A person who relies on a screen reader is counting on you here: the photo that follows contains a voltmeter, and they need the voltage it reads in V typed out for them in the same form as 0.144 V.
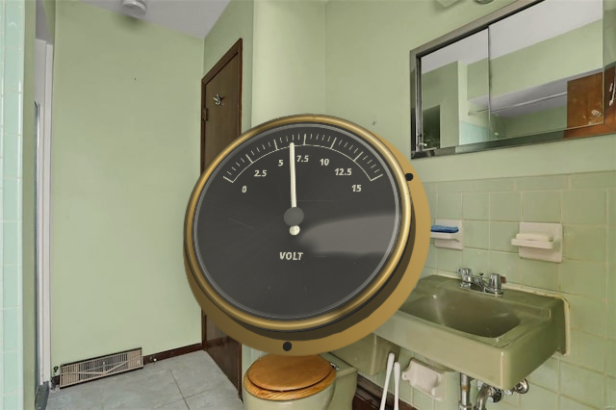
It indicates 6.5 V
